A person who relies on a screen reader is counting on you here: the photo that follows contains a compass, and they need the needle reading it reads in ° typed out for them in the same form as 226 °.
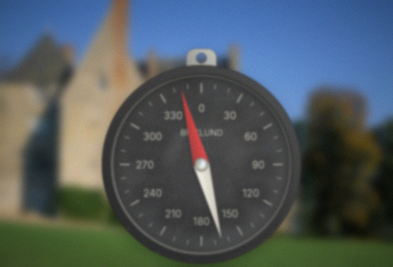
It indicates 345 °
